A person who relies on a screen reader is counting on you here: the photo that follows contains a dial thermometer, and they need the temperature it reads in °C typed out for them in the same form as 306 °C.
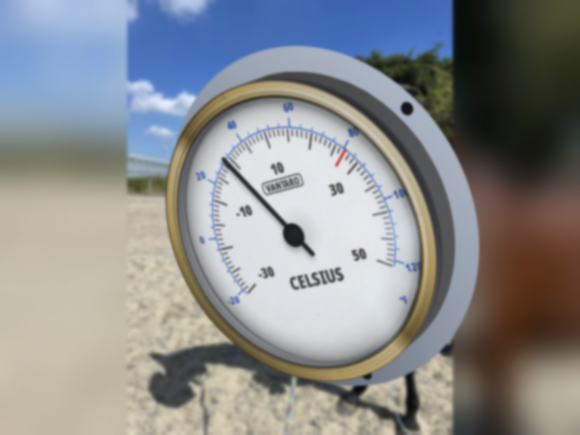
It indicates 0 °C
